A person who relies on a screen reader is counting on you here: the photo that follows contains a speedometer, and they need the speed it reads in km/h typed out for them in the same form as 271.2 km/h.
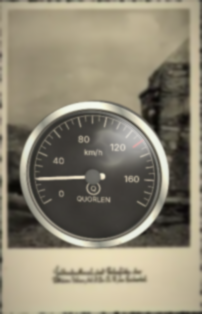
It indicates 20 km/h
